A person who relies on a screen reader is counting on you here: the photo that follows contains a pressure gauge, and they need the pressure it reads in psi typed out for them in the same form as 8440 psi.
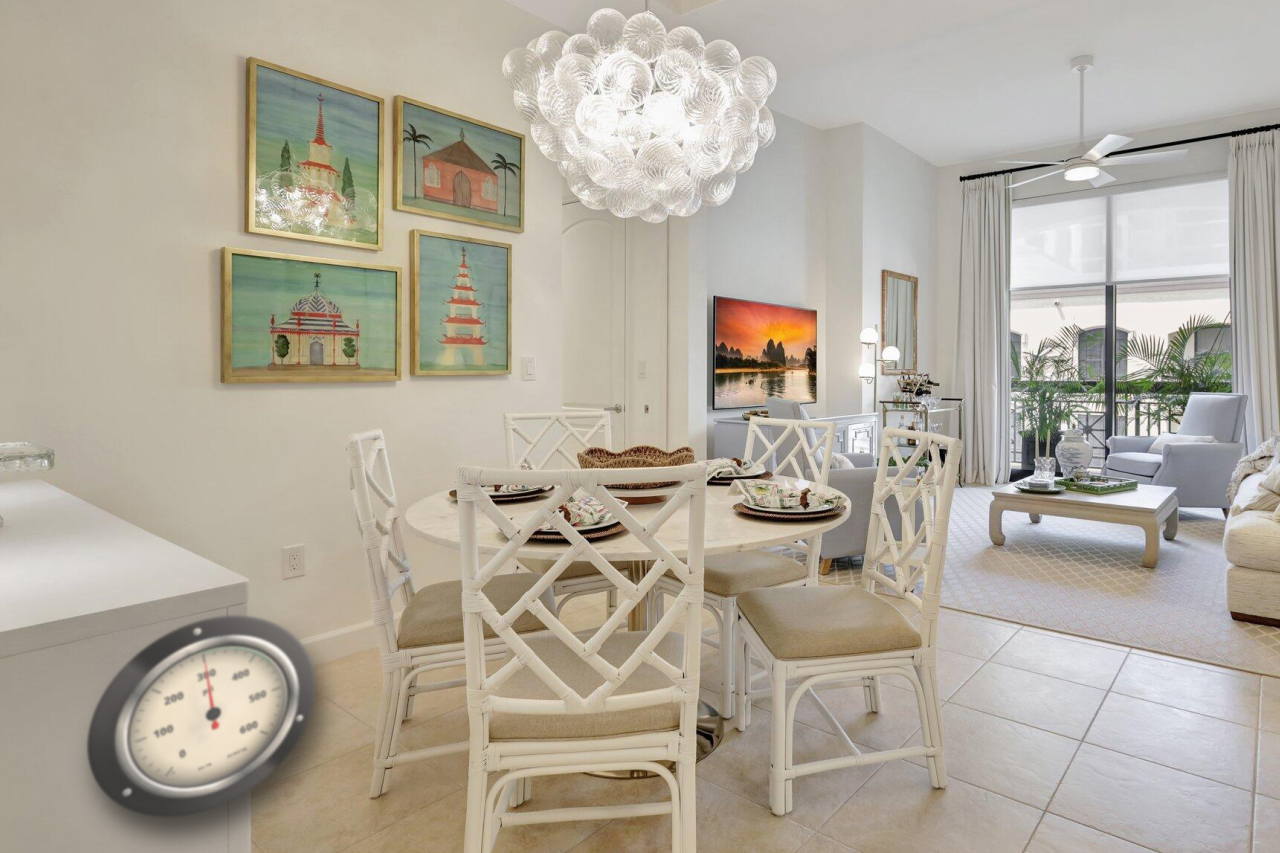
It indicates 300 psi
